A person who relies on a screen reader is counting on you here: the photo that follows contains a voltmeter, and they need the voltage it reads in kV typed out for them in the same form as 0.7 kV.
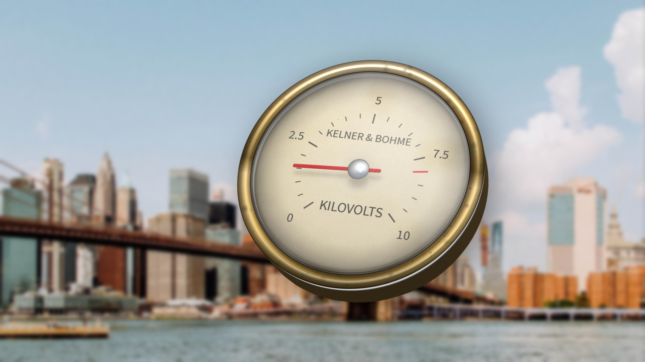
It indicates 1.5 kV
